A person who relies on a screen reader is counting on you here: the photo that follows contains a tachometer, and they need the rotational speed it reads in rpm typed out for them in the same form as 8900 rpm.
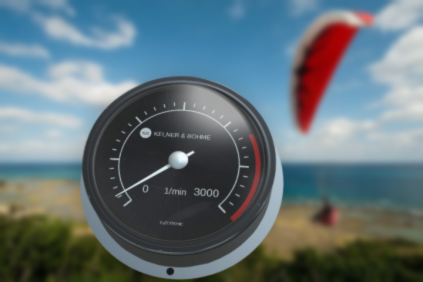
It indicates 100 rpm
